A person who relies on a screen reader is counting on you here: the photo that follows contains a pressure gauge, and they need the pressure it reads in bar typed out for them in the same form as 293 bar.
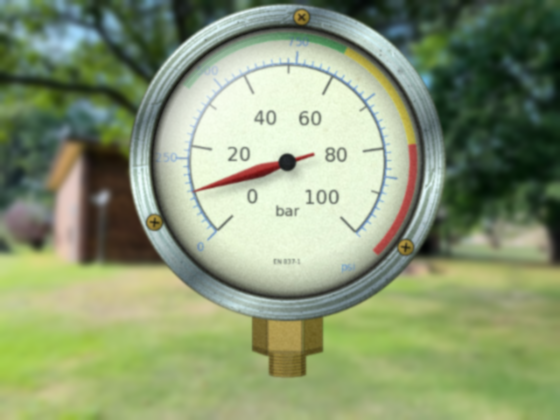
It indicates 10 bar
